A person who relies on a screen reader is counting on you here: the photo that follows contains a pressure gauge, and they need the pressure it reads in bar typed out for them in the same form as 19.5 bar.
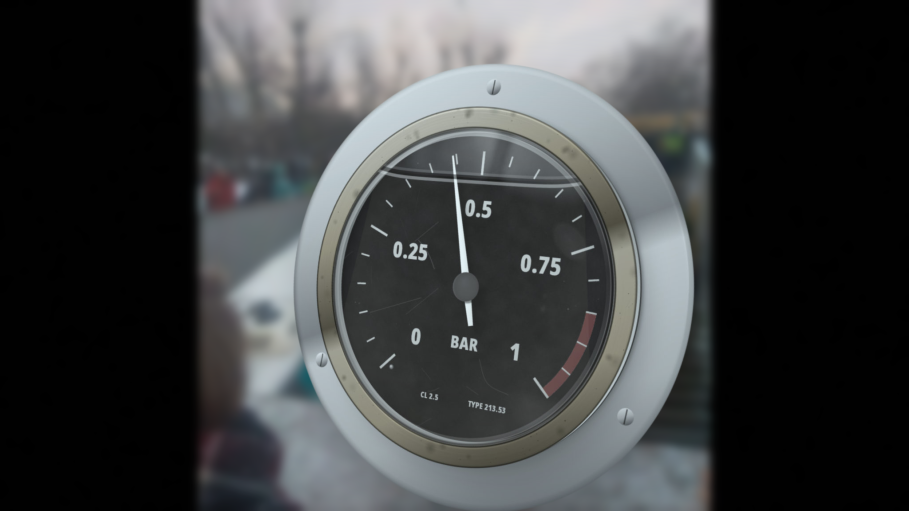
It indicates 0.45 bar
